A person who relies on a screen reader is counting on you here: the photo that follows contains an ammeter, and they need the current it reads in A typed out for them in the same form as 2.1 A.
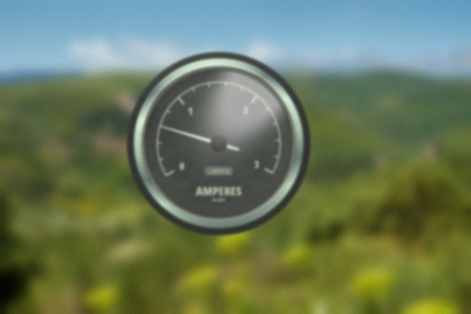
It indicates 0.6 A
